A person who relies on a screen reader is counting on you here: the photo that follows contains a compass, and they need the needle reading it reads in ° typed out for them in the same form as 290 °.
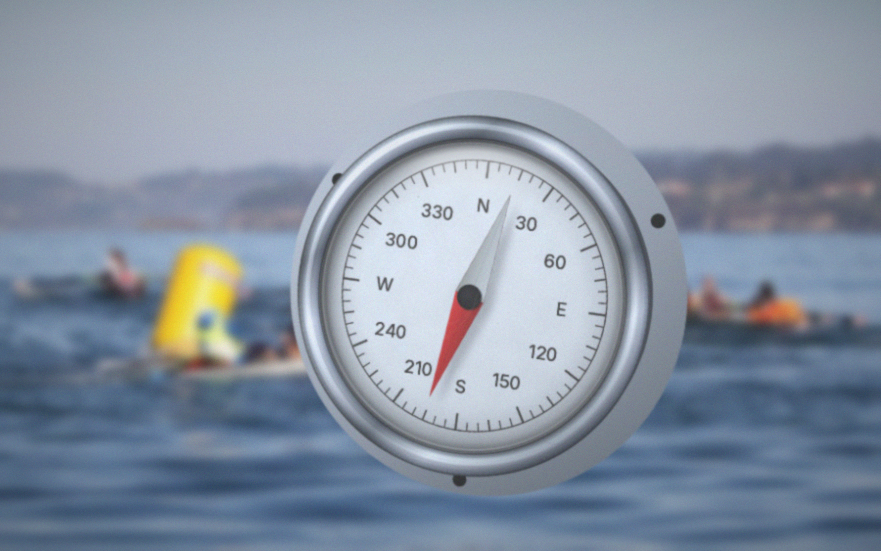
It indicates 195 °
